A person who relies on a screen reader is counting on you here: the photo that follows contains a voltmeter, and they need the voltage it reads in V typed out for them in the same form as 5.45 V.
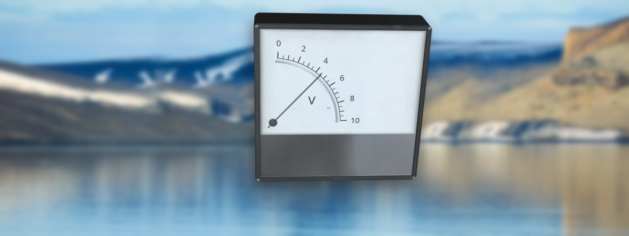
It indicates 4.5 V
